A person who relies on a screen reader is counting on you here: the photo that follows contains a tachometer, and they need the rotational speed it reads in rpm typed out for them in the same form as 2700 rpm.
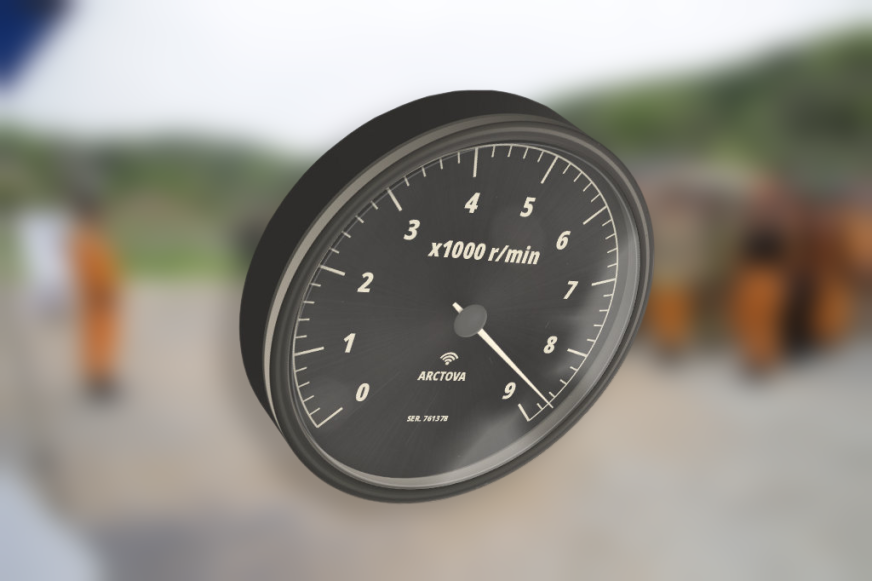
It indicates 8700 rpm
